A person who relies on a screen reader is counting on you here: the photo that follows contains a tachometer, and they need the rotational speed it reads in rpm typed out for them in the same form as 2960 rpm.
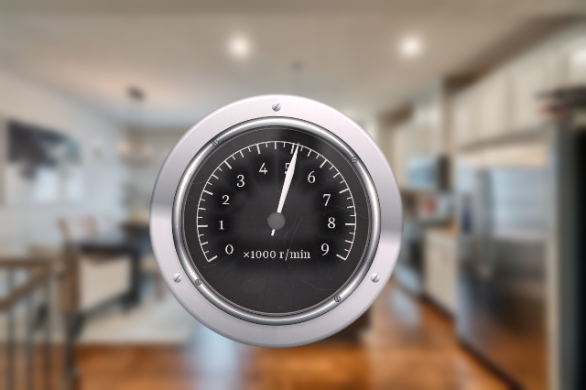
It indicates 5125 rpm
